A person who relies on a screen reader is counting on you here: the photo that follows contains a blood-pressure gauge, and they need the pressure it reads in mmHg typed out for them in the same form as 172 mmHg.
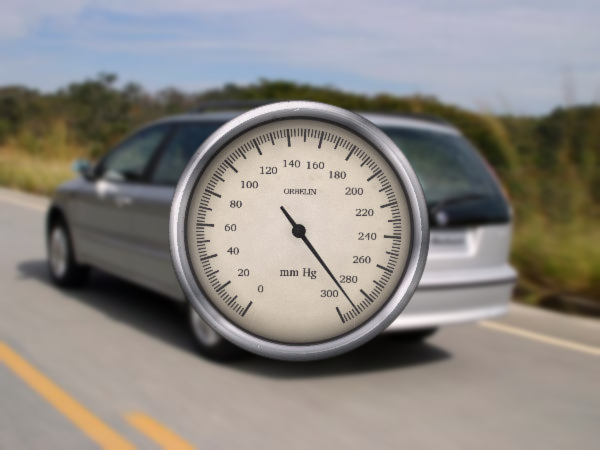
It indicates 290 mmHg
